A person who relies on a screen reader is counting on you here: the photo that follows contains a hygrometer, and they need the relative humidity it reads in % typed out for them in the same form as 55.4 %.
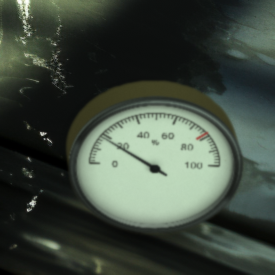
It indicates 20 %
